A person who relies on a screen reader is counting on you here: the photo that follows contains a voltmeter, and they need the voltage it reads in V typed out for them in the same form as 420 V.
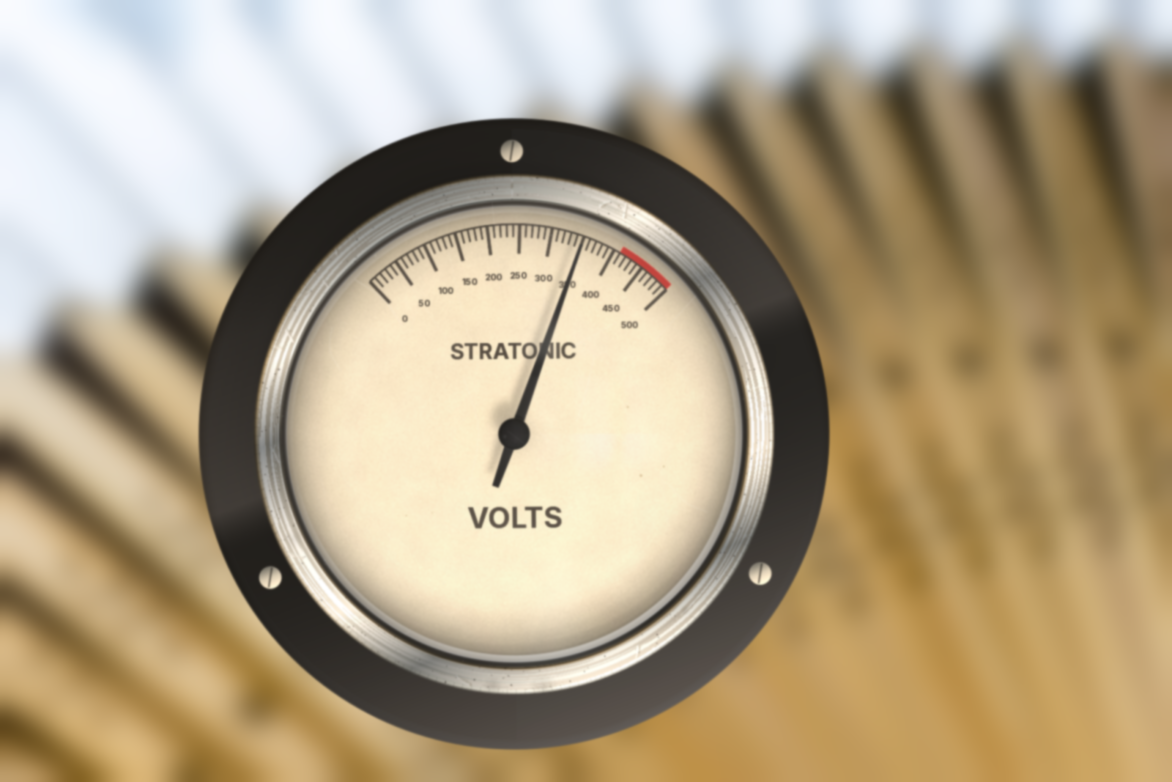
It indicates 350 V
